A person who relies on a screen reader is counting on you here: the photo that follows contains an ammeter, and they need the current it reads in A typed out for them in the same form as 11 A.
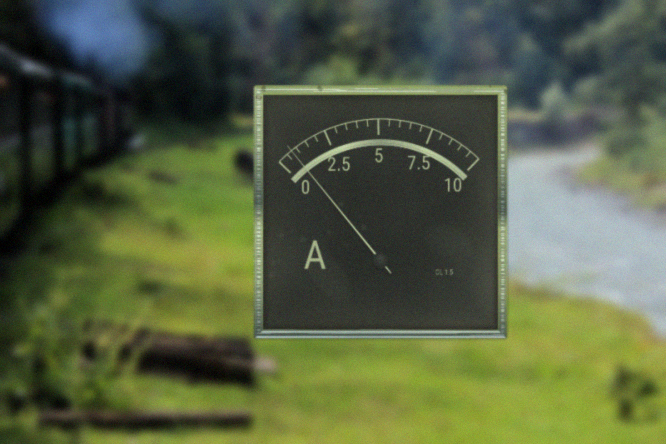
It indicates 0.75 A
